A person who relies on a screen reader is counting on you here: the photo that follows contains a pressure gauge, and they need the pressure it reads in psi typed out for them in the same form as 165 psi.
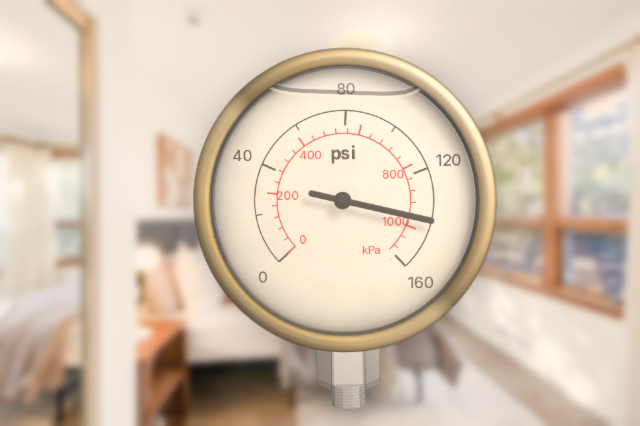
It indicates 140 psi
